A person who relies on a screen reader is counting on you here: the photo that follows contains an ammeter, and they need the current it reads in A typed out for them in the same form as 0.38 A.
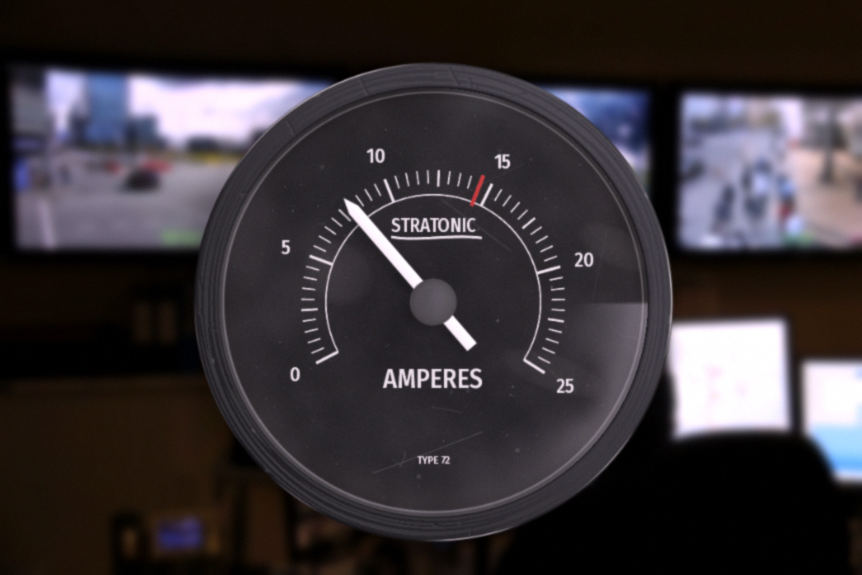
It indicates 8 A
